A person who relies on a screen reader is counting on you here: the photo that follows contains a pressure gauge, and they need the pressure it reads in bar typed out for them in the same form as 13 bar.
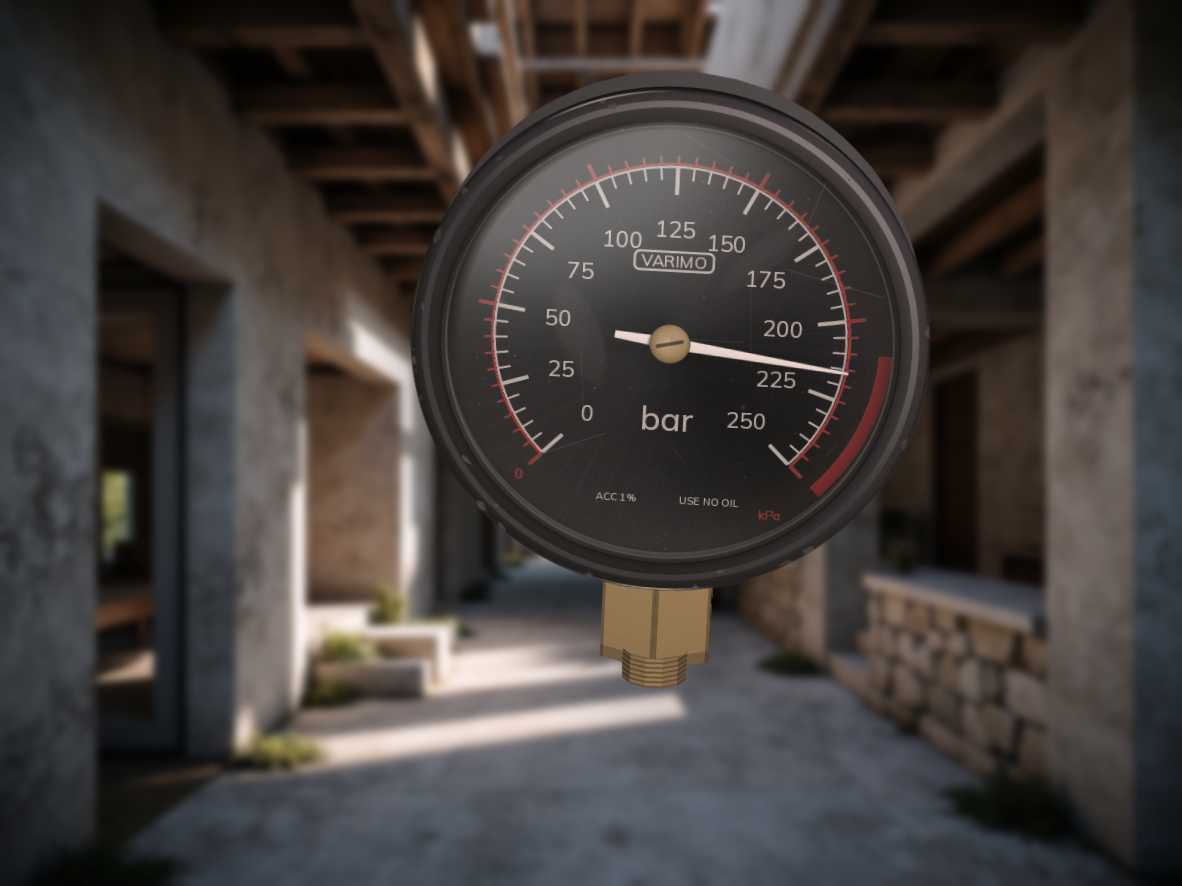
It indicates 215 bar
